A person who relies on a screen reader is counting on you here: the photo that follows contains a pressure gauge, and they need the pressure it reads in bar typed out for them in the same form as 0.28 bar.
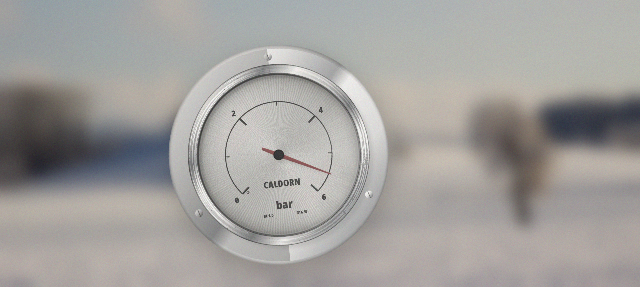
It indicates 5.5 bar
